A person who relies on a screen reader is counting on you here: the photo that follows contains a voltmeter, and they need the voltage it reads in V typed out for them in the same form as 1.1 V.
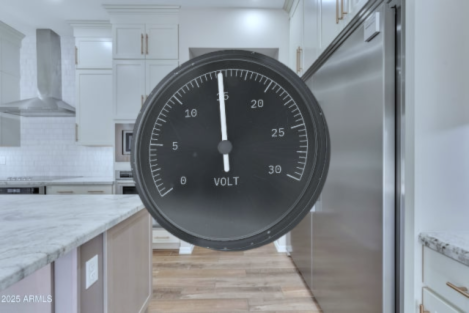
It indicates 15 V
